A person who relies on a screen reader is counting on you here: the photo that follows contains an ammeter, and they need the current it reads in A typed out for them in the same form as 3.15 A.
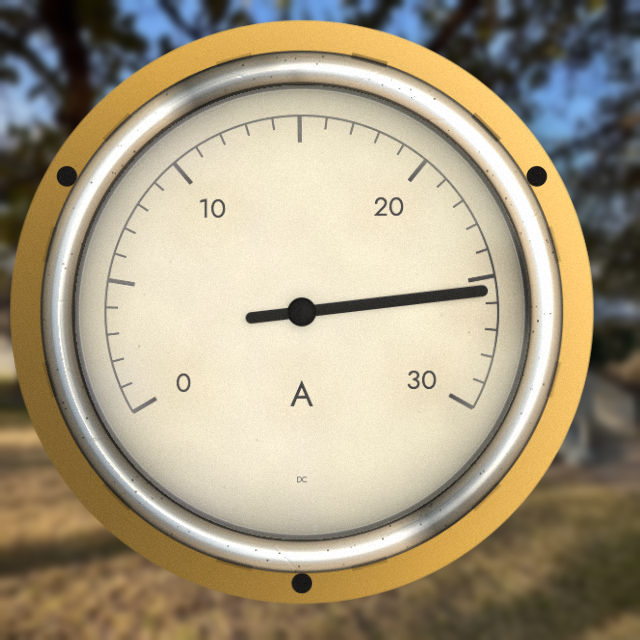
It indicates 25.5 A
